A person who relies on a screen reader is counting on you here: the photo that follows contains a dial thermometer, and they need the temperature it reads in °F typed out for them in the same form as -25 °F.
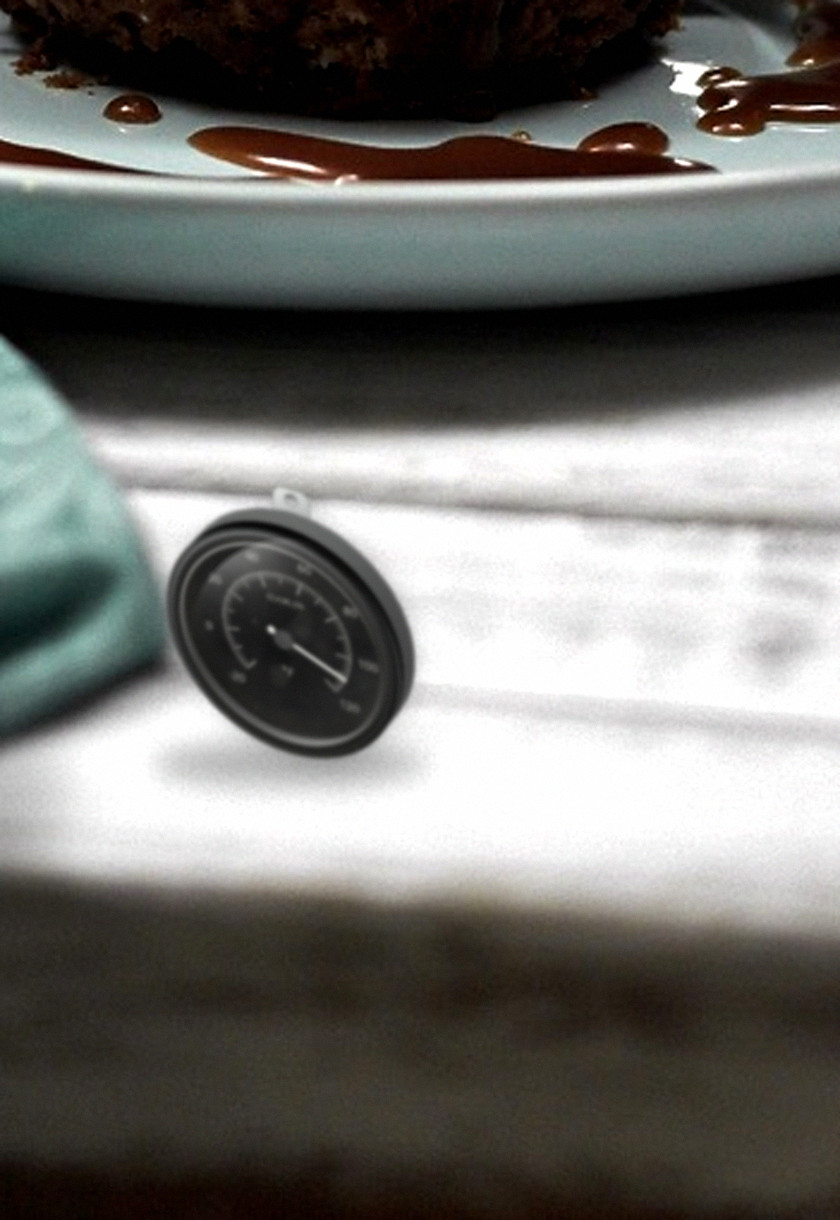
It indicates 110 °F
